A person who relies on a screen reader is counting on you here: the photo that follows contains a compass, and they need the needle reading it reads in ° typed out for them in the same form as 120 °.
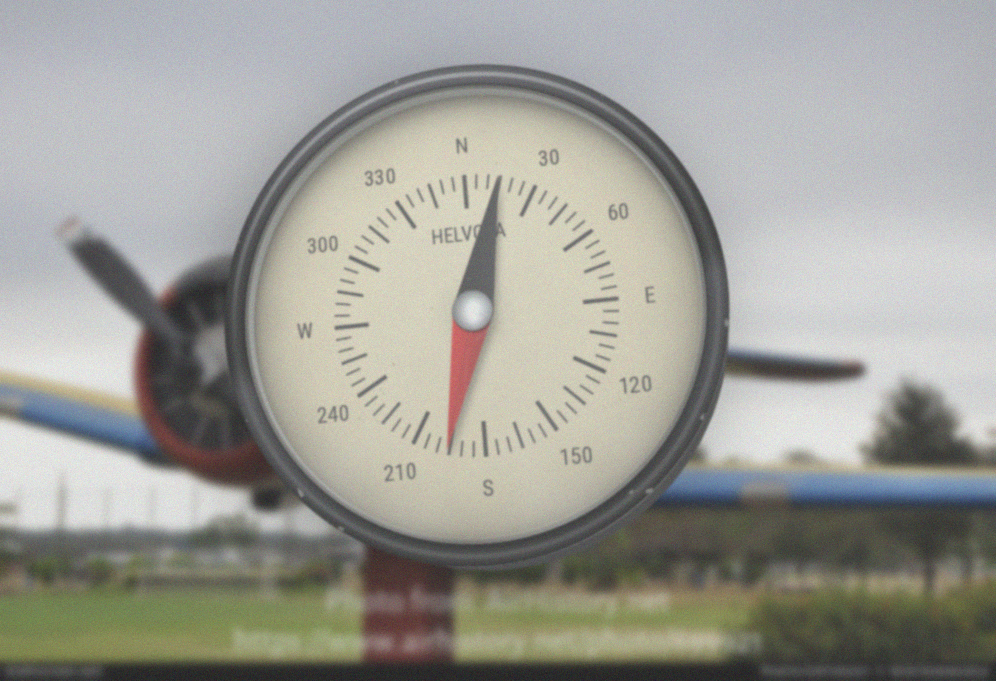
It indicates 195 °
